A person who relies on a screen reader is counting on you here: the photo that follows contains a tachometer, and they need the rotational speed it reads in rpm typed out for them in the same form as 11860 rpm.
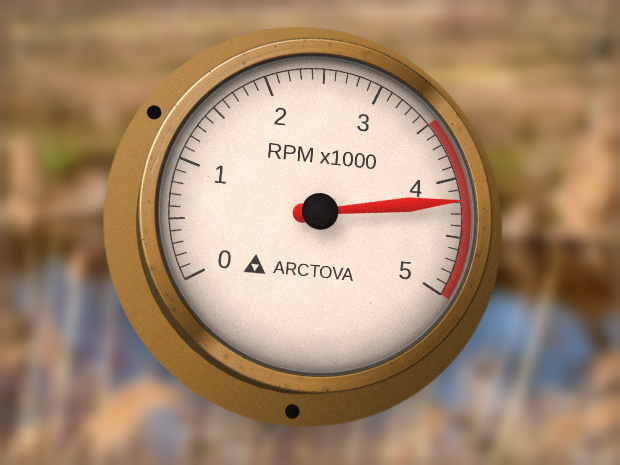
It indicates 4200 rpm
